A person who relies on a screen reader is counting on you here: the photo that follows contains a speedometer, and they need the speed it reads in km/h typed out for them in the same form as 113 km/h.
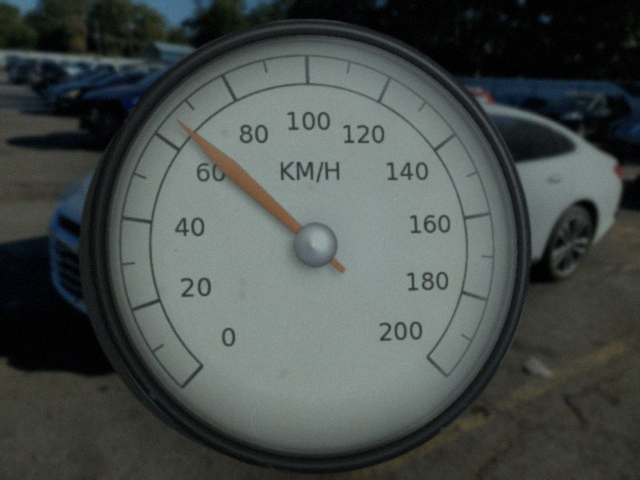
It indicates 65 km/h
